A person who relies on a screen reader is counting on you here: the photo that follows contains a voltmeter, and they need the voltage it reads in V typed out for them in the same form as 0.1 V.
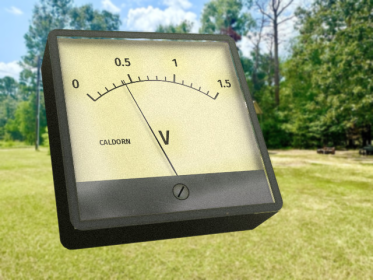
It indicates 0.4 V
